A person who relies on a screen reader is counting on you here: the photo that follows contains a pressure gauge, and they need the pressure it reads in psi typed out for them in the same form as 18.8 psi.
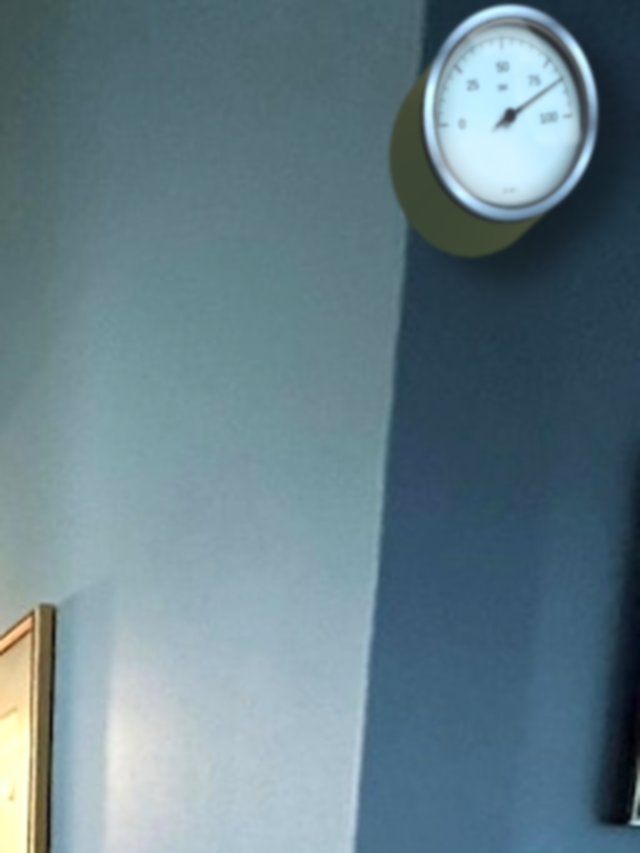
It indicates 85 psi
